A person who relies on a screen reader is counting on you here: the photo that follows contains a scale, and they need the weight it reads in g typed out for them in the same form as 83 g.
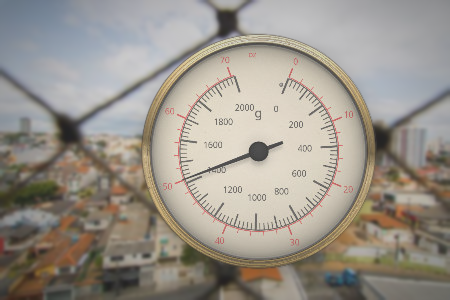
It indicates 1420 g
